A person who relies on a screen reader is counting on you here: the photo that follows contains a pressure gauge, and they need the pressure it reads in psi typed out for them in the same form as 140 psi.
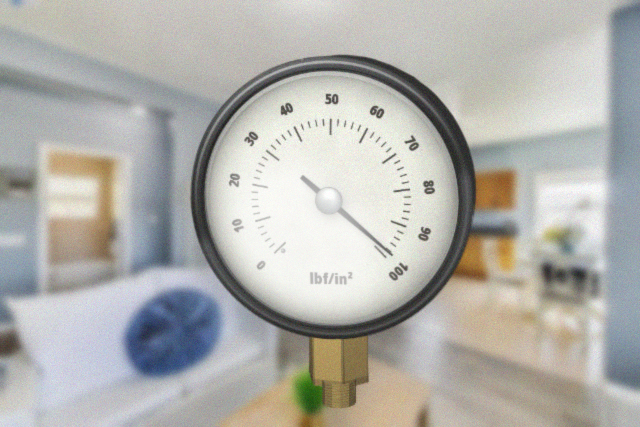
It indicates 98 psi
